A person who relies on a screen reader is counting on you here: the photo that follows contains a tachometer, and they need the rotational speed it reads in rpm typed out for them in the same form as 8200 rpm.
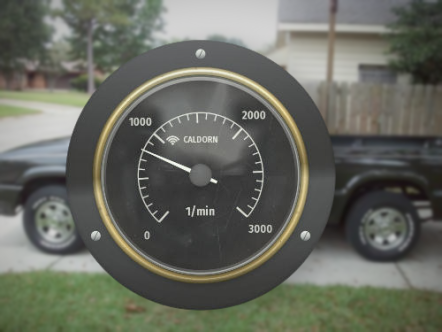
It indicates 800 rpm
